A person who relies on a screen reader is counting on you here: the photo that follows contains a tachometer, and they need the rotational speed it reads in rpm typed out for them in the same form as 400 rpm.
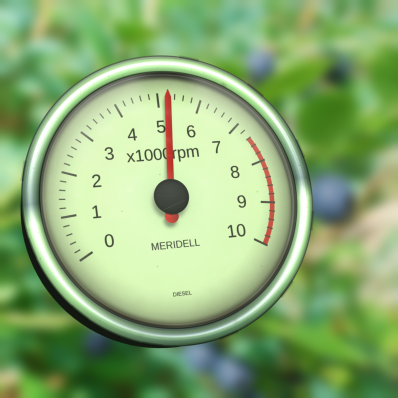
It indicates 5200 rpm
